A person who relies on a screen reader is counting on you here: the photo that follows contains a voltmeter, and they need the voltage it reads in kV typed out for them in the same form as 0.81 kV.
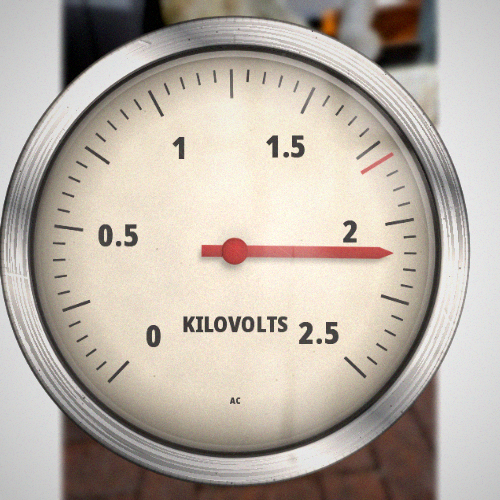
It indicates 2.1 kV
